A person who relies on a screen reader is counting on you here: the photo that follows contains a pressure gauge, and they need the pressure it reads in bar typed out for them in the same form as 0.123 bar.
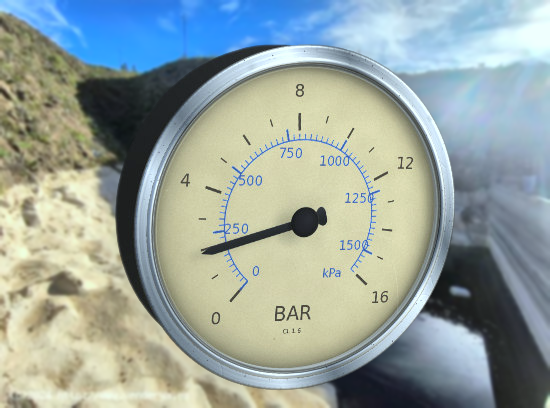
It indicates 2 bar
